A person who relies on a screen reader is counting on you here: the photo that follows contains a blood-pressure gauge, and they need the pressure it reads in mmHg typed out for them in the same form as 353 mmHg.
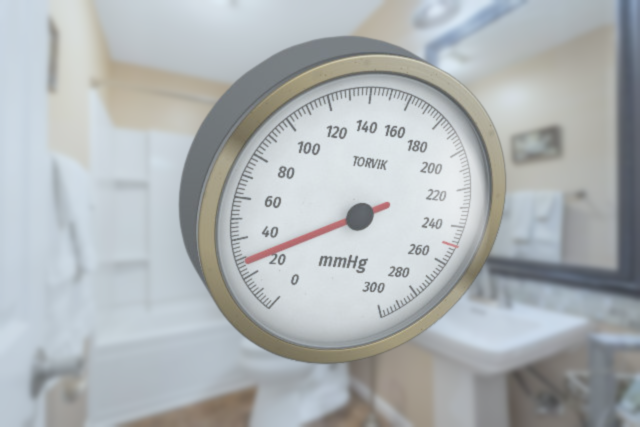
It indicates 30 mmHg
